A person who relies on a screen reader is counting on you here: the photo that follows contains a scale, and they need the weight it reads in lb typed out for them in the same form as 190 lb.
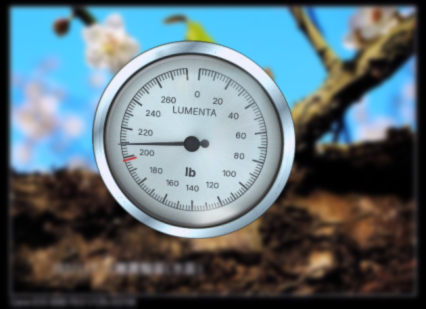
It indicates 210 lb
